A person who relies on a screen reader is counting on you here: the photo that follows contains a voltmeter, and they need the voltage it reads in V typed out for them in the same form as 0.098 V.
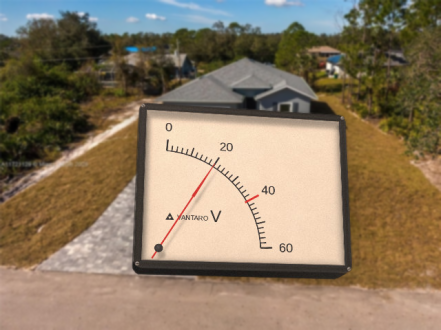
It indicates 20 V
